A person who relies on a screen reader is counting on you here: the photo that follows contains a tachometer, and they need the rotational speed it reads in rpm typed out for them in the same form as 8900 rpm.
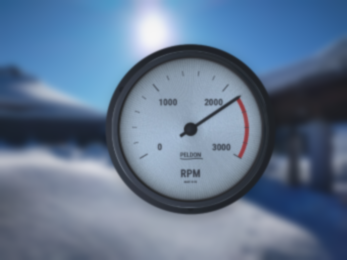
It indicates 2200 rpm
